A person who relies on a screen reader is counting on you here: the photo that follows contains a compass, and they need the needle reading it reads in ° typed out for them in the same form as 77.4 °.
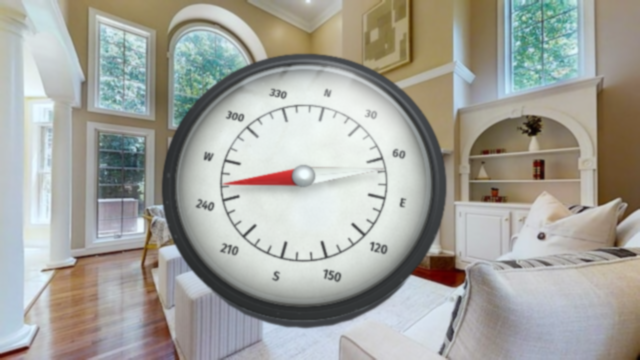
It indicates 250 °
